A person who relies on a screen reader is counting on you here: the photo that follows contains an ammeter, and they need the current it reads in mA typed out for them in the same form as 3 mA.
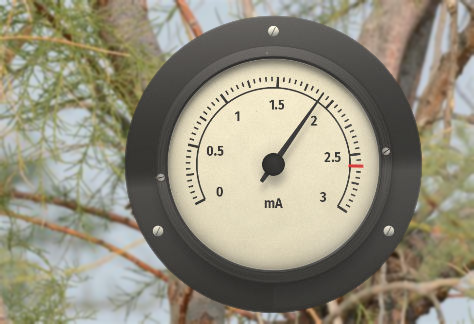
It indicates 1.9 mA
